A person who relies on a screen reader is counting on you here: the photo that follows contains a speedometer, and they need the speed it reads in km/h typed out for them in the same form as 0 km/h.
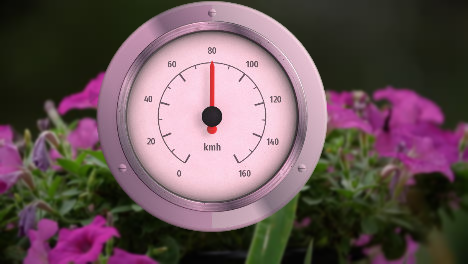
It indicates 80 km/h
